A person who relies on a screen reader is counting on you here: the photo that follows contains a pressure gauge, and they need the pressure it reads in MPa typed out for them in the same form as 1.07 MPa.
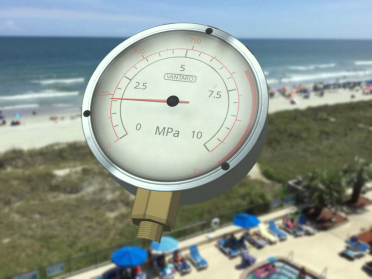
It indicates 1.5 MPa
